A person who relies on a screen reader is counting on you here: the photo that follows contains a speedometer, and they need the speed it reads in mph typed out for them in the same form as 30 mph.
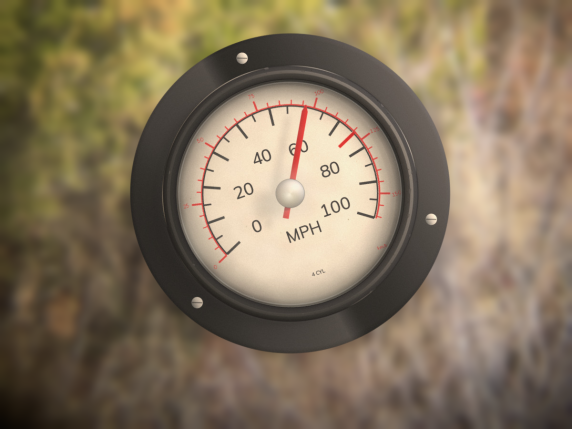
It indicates 60 mph
